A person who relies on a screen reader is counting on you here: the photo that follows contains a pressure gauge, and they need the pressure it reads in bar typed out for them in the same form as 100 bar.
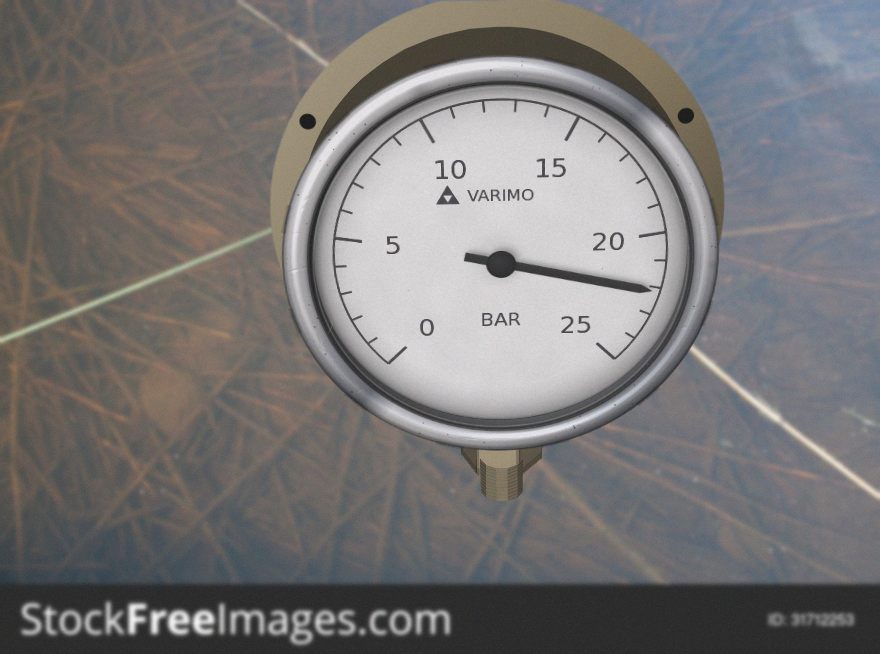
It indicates 22 bar
